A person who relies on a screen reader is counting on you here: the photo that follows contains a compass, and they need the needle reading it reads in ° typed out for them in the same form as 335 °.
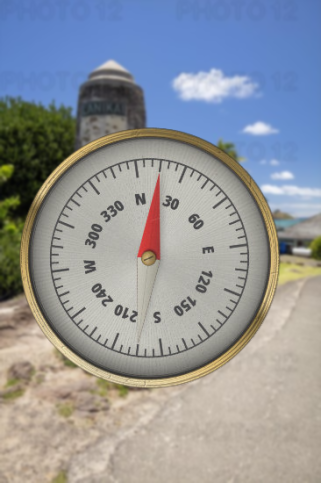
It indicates 15 °
